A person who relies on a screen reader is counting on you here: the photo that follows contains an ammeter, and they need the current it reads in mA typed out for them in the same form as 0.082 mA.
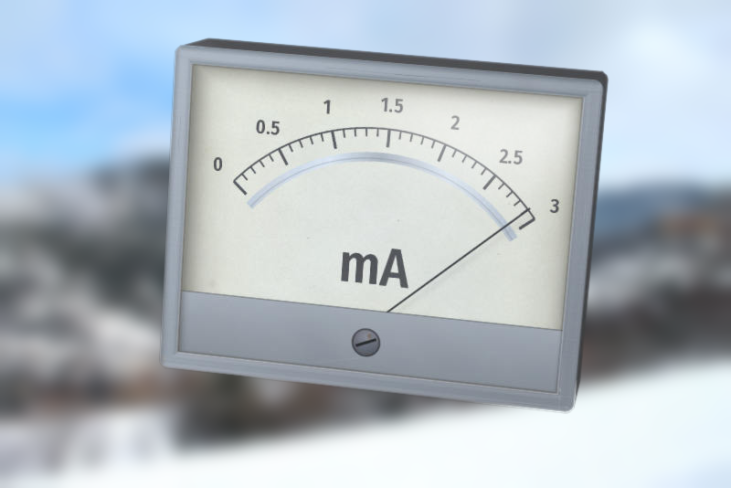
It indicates 2.9 mA
